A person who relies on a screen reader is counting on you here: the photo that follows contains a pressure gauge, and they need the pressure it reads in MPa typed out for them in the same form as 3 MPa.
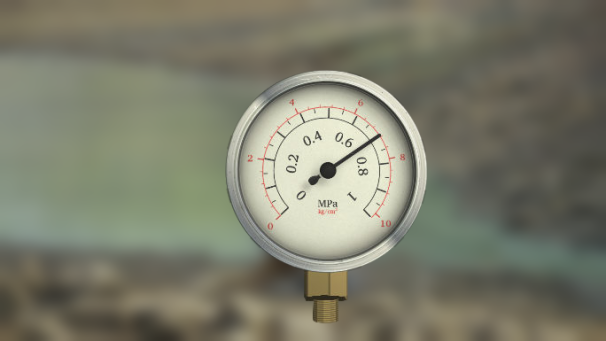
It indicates 0.7 MPa
